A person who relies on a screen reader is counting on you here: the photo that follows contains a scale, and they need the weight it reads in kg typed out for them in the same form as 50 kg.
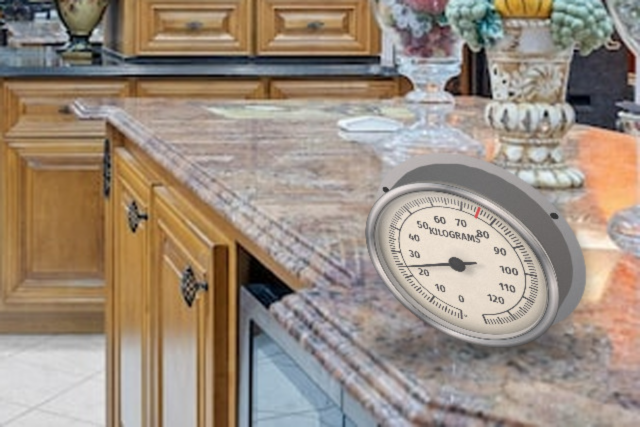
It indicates 25 kg
